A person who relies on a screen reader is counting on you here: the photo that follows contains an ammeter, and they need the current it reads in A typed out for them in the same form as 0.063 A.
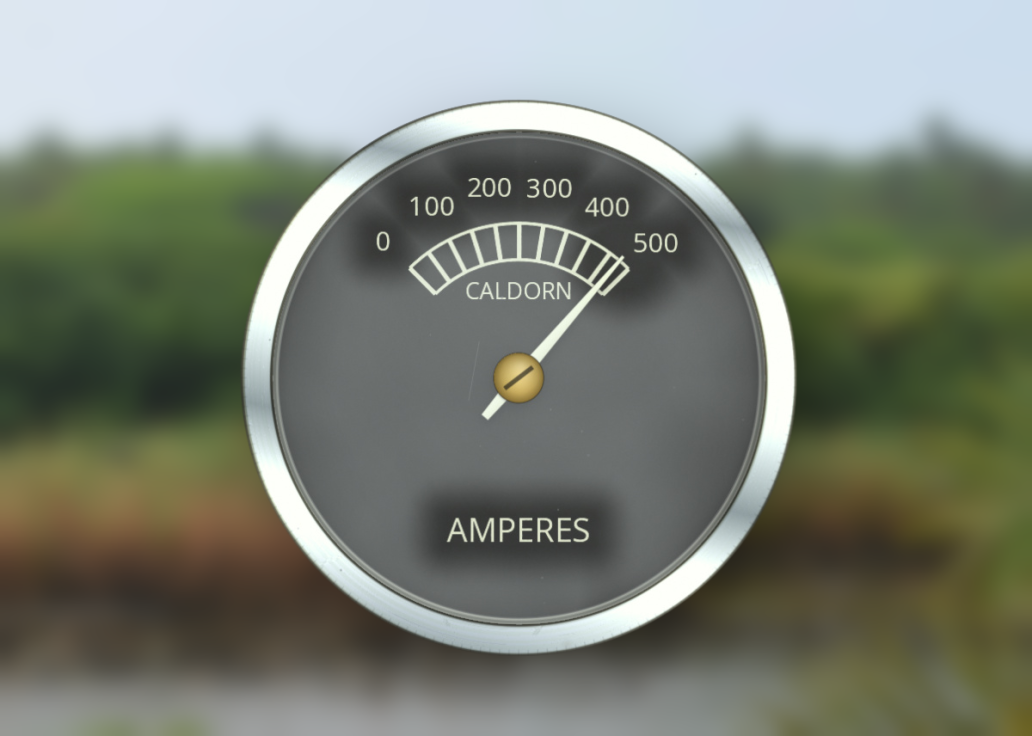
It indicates 475 A
